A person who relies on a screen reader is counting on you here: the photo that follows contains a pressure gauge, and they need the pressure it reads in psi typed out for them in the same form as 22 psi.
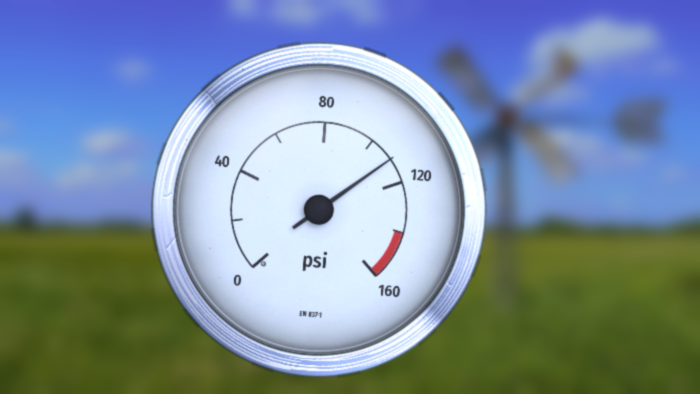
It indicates 110 psi
